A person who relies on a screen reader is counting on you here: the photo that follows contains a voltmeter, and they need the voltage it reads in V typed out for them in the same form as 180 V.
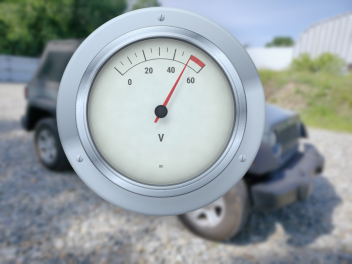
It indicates 50 V
